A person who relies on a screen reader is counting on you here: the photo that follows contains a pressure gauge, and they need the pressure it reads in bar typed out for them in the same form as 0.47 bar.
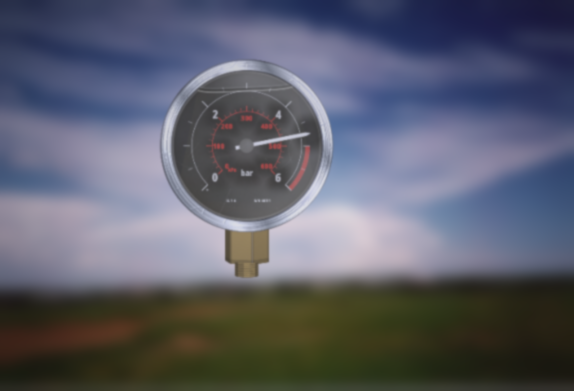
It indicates 4.75 bar
